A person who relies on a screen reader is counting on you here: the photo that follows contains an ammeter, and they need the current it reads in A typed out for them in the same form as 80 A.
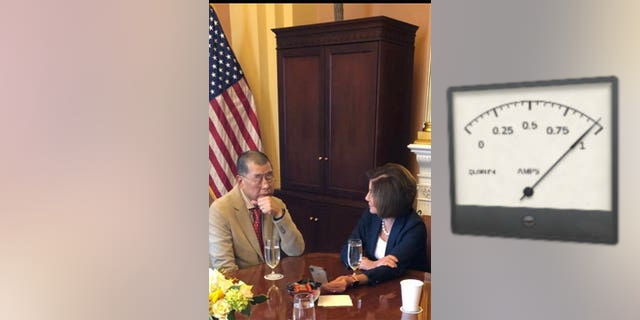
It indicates 0.95 A
